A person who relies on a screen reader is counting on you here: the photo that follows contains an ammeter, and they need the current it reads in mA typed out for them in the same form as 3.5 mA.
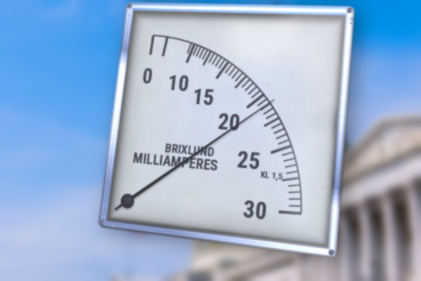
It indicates 21 mA
